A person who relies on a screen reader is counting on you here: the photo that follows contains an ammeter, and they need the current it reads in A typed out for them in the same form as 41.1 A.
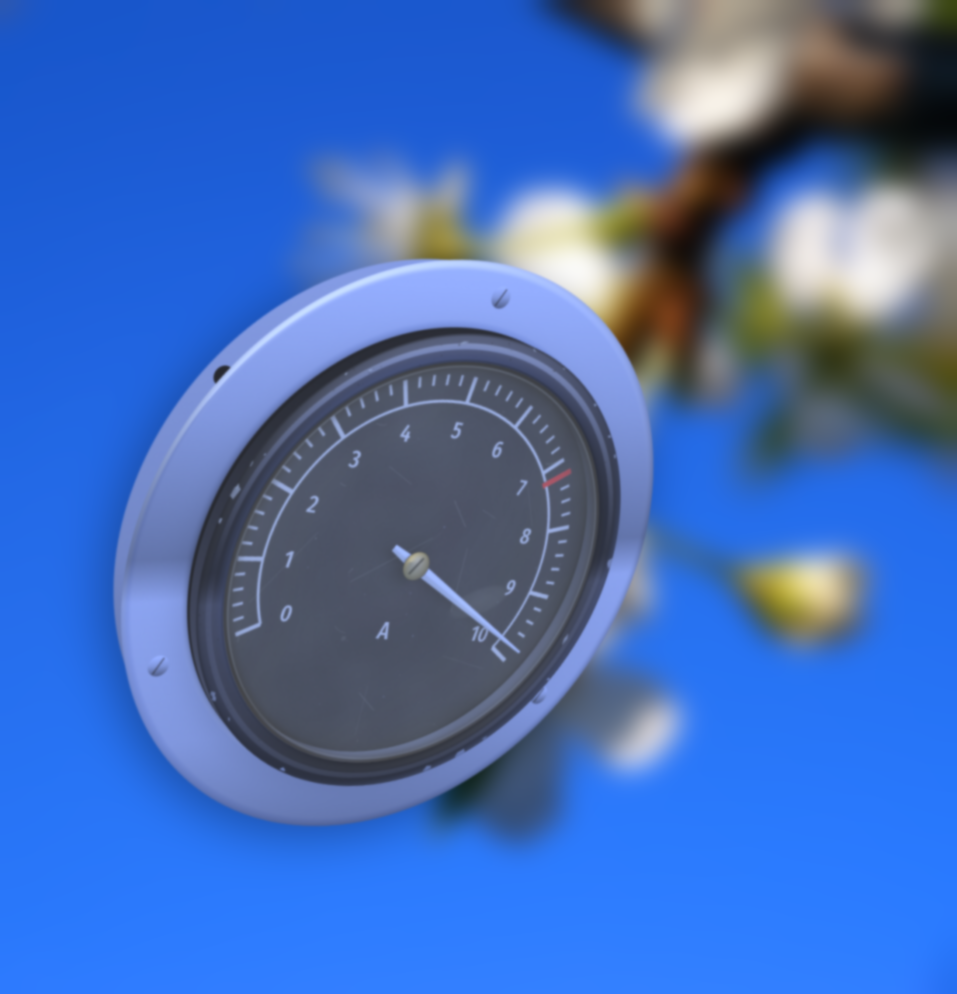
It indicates 9.8 A
